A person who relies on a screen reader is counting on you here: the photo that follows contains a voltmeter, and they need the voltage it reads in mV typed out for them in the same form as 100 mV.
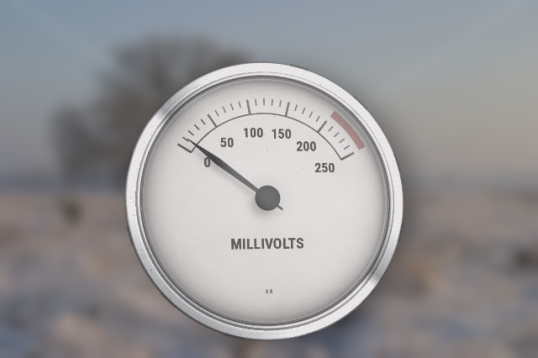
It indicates 10 mV
